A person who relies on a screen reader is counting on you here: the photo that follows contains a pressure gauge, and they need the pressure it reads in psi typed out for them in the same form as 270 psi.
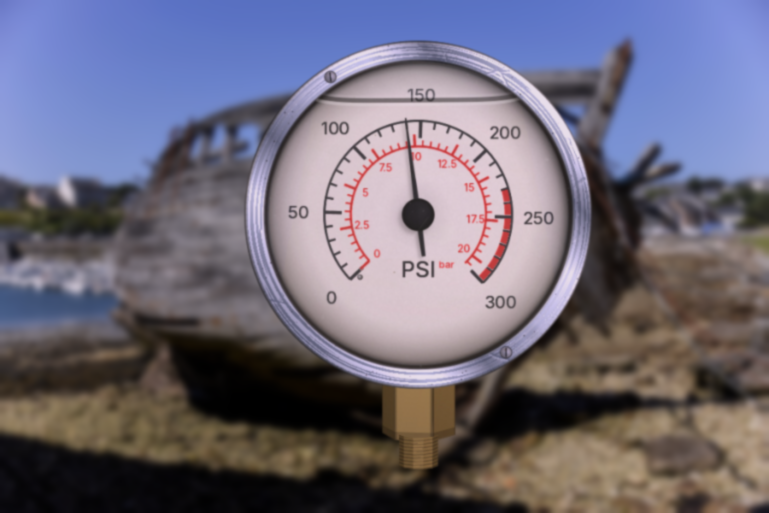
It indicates 140 psi
